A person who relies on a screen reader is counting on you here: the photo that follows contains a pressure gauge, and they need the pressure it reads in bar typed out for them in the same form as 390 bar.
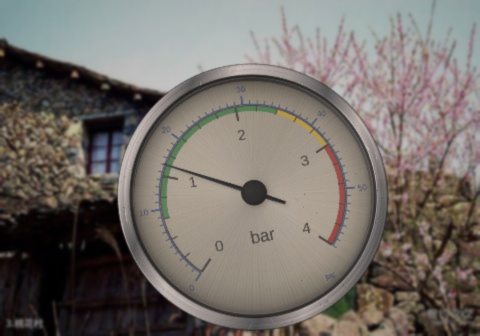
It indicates 1.1 bar
